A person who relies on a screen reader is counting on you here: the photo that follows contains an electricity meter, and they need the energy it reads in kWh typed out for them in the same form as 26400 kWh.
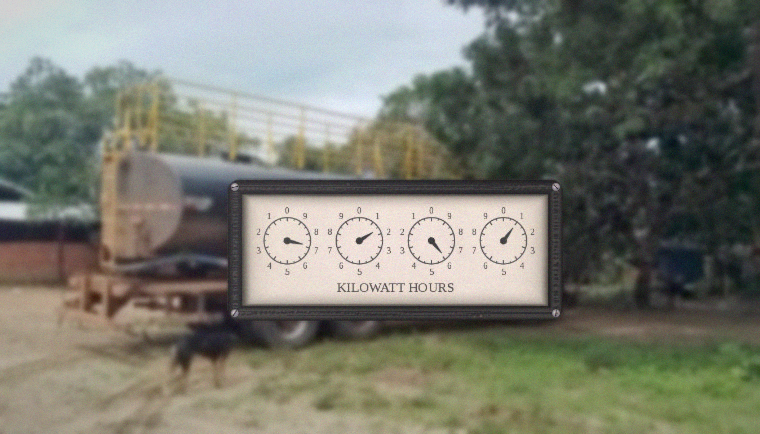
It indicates 7161 kWh
